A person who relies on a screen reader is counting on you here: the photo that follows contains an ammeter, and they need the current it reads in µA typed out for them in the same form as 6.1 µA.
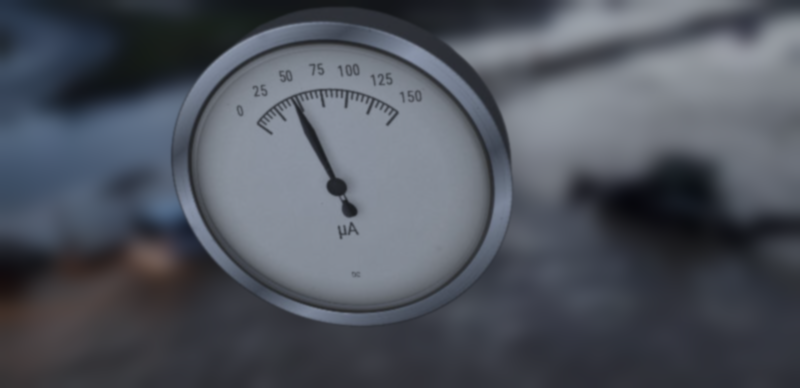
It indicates 50 µA
